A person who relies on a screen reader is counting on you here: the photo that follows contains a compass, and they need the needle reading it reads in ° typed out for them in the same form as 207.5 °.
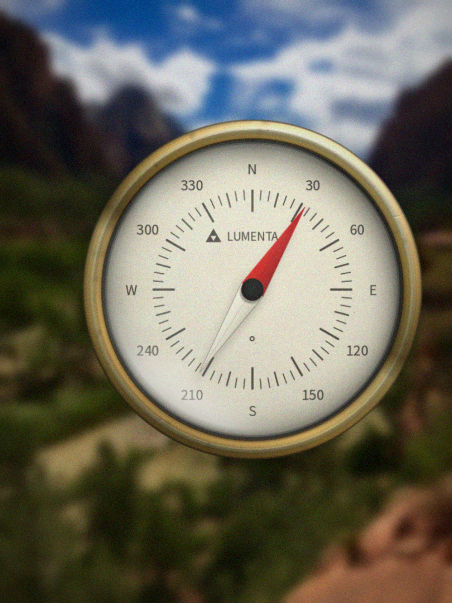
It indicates 32.5 °
